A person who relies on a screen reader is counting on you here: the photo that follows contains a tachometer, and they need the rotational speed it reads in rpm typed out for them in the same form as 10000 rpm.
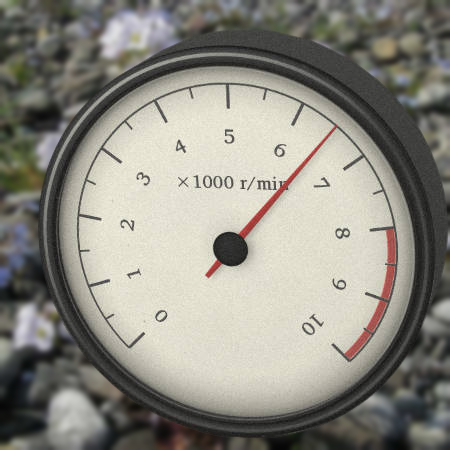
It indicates 6500 rpm
